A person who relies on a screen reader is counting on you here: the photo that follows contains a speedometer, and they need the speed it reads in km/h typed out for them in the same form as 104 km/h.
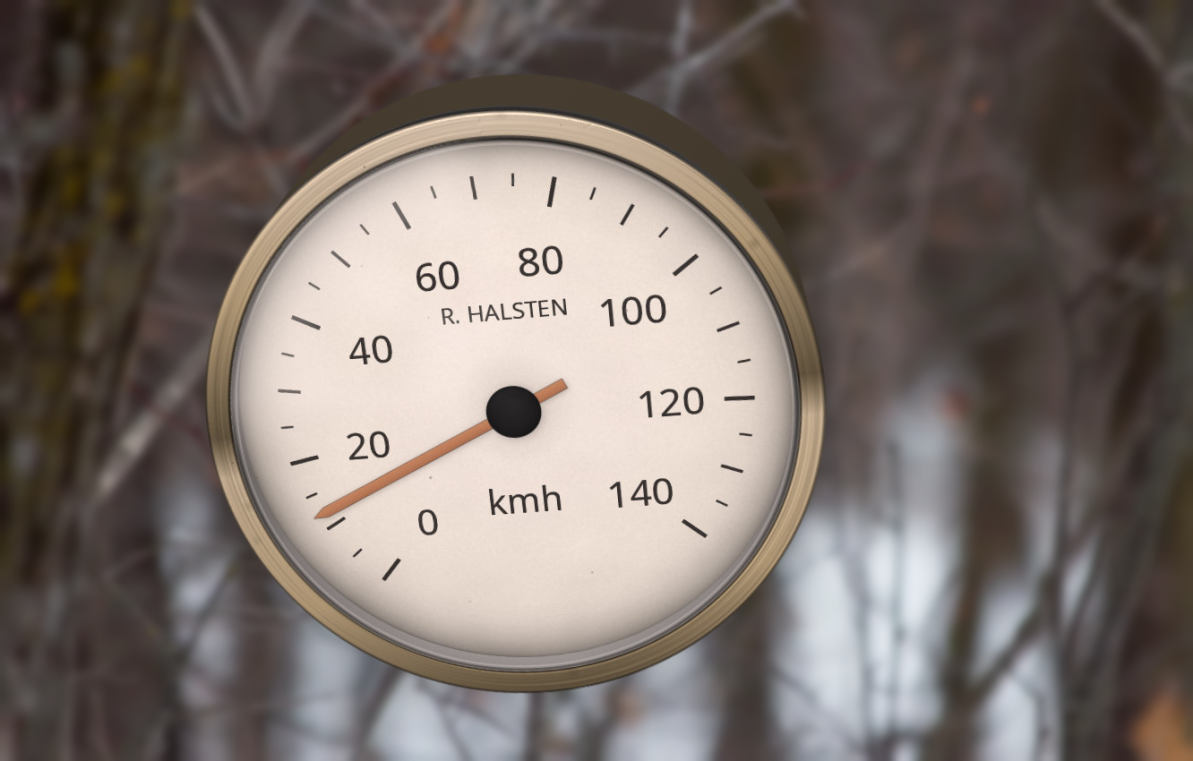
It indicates 12.5 km/h
